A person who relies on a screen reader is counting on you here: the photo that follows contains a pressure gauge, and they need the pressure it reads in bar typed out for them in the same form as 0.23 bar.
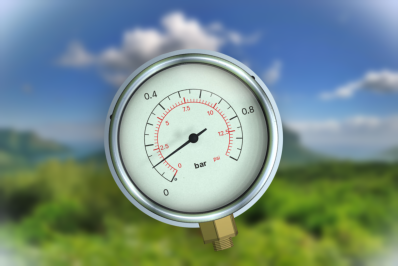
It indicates 0.1 bar
